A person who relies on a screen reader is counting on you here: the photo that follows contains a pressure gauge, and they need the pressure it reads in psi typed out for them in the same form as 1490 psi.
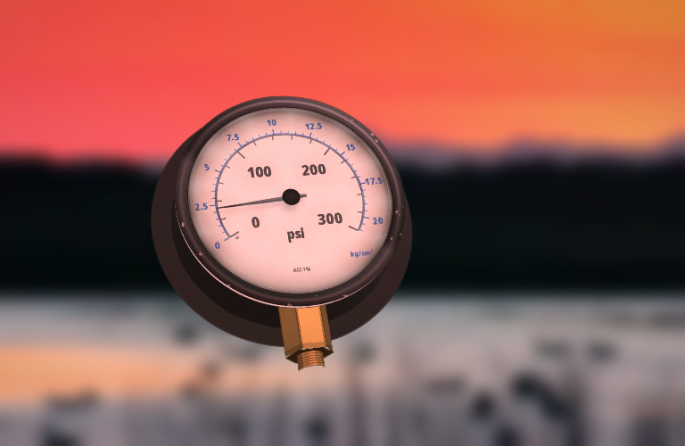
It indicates 30 psi
